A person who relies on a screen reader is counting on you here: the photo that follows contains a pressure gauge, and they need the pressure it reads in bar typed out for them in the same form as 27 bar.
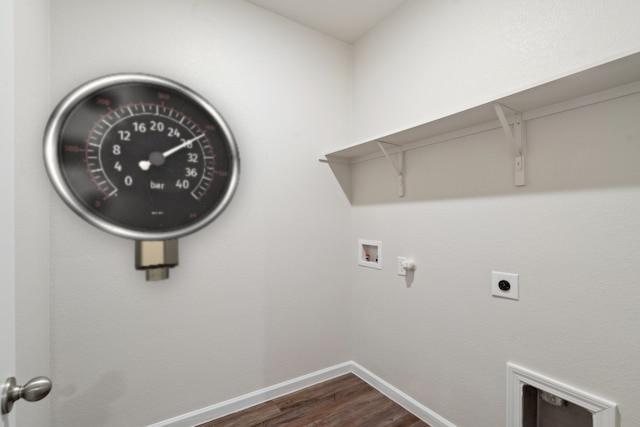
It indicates 28 bar
